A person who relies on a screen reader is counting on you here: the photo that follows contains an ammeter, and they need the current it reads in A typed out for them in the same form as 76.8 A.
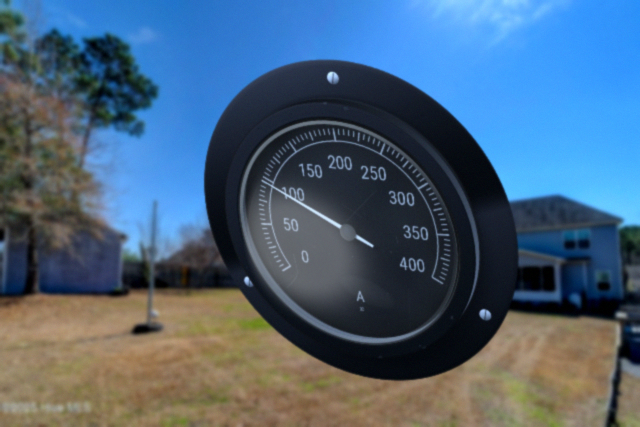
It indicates 100 A
